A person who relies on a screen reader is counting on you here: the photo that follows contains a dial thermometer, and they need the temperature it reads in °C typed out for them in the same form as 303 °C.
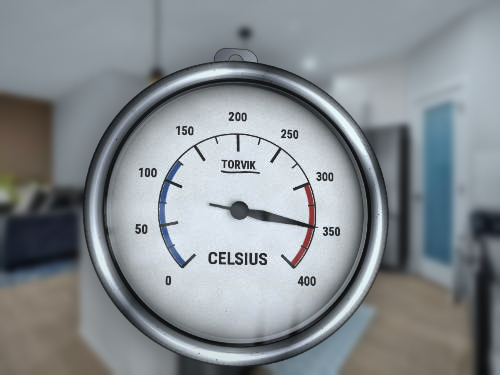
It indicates 350 °C
